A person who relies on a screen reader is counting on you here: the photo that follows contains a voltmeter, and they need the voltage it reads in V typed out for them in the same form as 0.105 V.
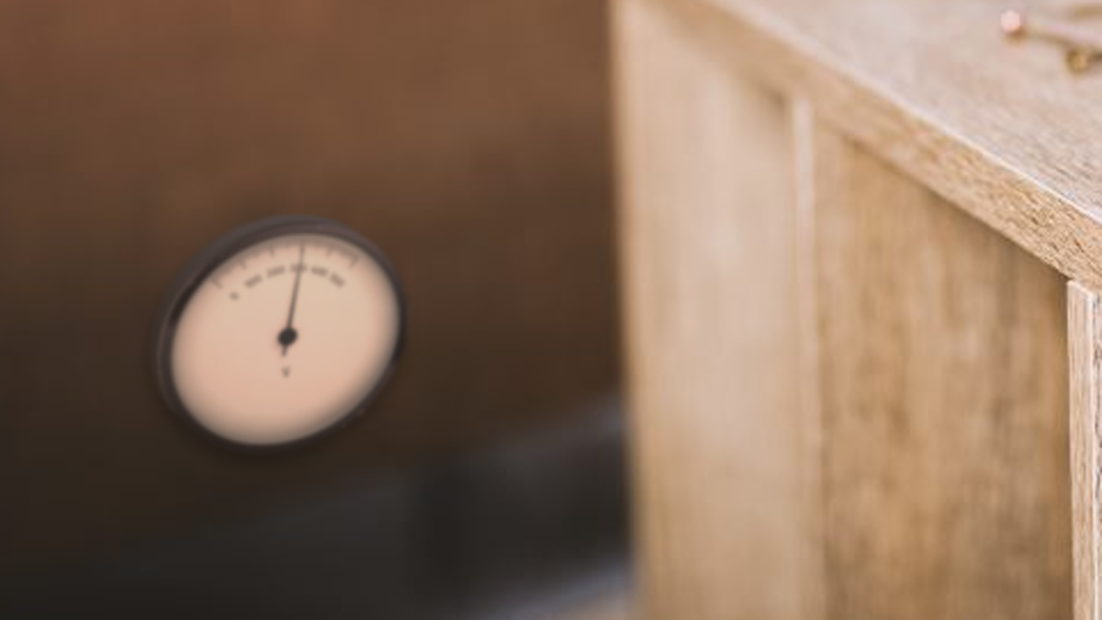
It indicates 300 V
